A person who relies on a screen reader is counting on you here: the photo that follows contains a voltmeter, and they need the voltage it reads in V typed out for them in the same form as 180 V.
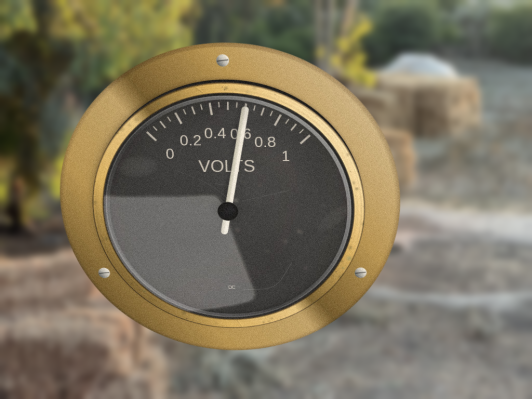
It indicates 0.6 V
